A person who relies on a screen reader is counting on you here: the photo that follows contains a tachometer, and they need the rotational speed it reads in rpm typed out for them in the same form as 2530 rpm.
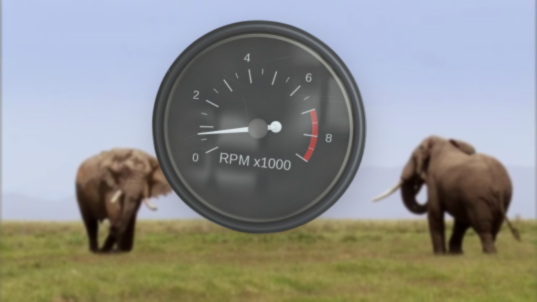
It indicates 750 rpm
